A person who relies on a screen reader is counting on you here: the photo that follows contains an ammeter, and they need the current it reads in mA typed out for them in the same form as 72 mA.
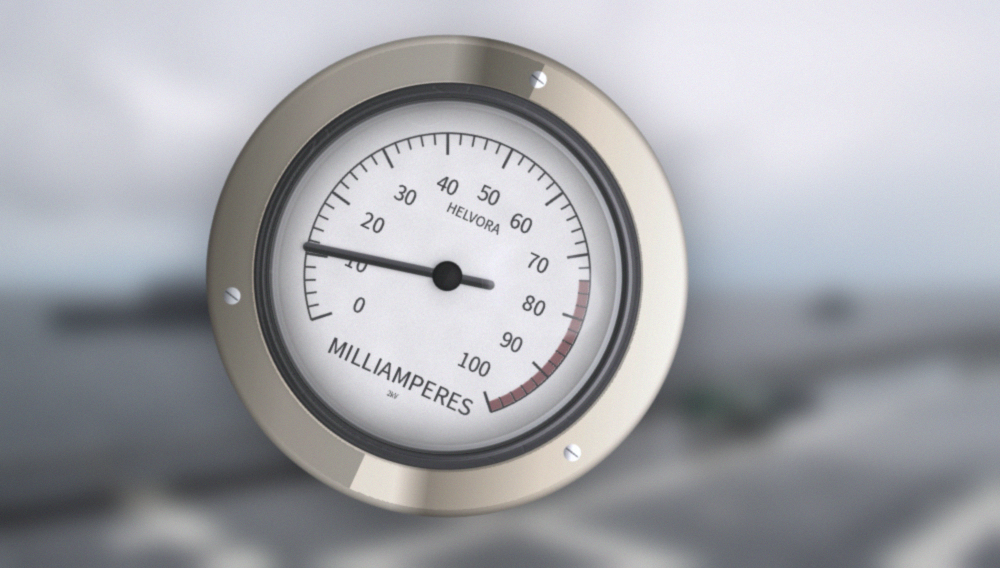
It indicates 11 mA
